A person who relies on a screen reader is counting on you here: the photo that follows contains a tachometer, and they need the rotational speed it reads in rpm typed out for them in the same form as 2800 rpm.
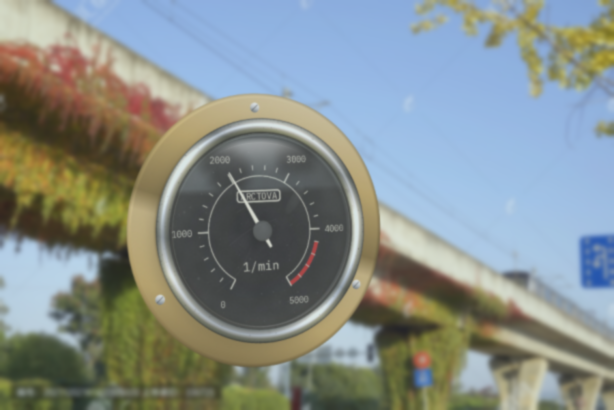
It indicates 2000 rpm
